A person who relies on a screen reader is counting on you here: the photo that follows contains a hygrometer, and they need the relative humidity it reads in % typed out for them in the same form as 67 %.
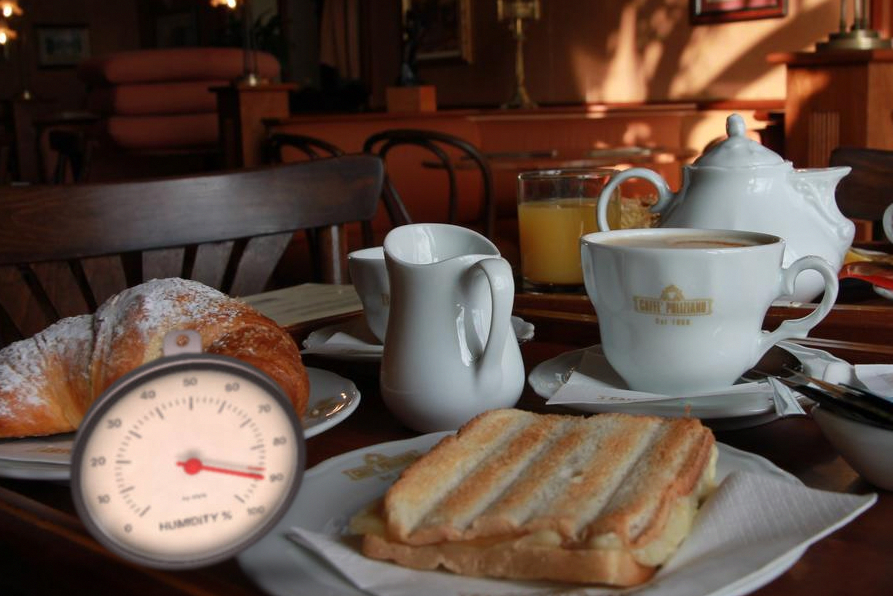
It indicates 90 %
